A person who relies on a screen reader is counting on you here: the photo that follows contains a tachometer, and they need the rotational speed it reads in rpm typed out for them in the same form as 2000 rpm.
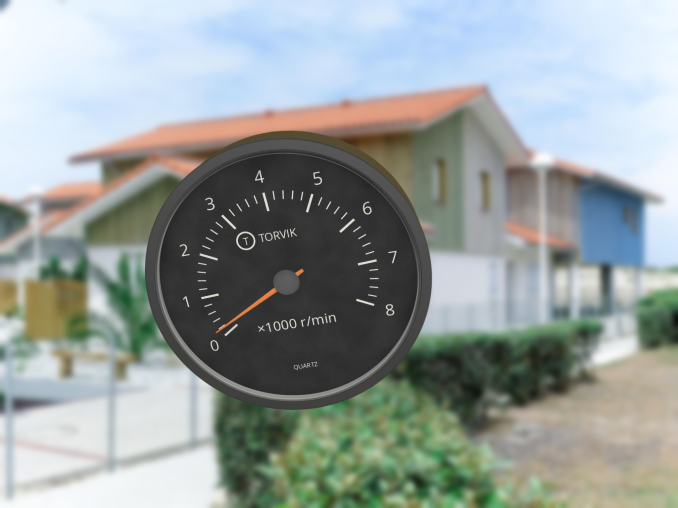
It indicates 200 rpm
